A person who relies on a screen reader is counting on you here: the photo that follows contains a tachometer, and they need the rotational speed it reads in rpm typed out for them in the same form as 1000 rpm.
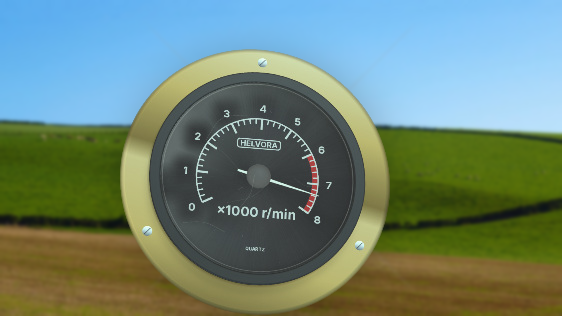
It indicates 7400 rpm
